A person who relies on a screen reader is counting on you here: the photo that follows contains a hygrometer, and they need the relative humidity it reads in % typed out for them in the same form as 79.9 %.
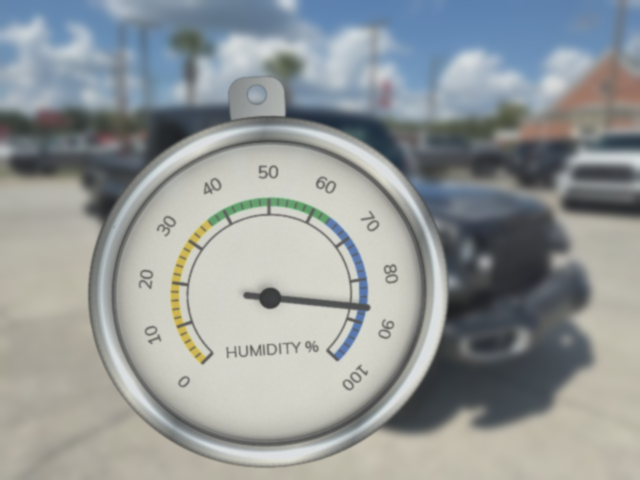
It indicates 86 %
